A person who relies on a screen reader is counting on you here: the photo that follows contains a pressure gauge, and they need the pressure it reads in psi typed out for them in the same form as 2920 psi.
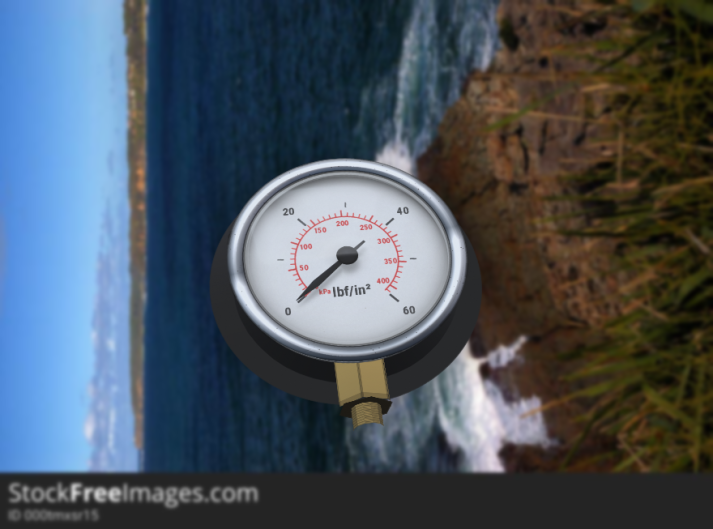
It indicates 0 psi
